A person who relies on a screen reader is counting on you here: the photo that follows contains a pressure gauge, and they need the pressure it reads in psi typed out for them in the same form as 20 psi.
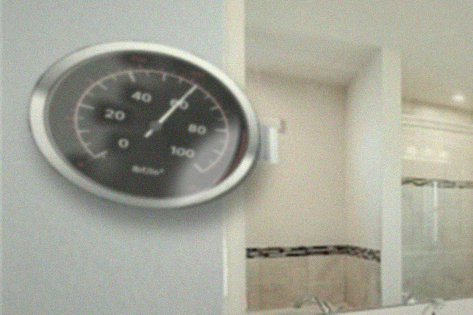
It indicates 60 psi
